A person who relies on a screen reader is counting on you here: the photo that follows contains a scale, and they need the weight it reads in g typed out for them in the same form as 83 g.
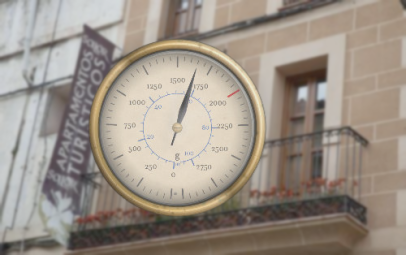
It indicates 1650 g
